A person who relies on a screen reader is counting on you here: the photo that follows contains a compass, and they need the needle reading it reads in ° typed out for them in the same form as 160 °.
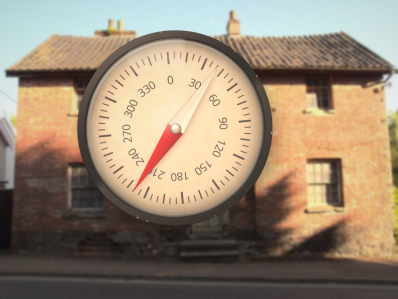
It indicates 220 °
